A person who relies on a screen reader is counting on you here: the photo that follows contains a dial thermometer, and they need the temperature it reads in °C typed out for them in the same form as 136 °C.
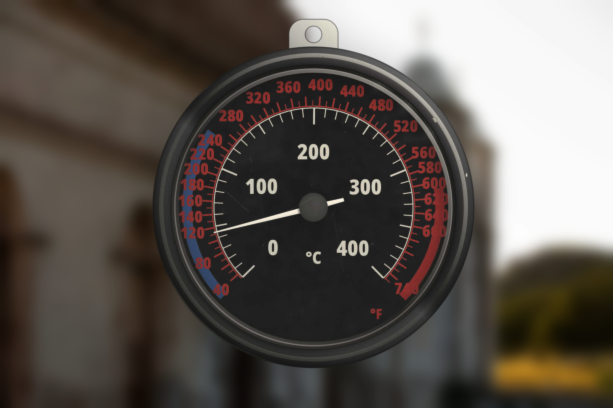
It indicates 45 °C
